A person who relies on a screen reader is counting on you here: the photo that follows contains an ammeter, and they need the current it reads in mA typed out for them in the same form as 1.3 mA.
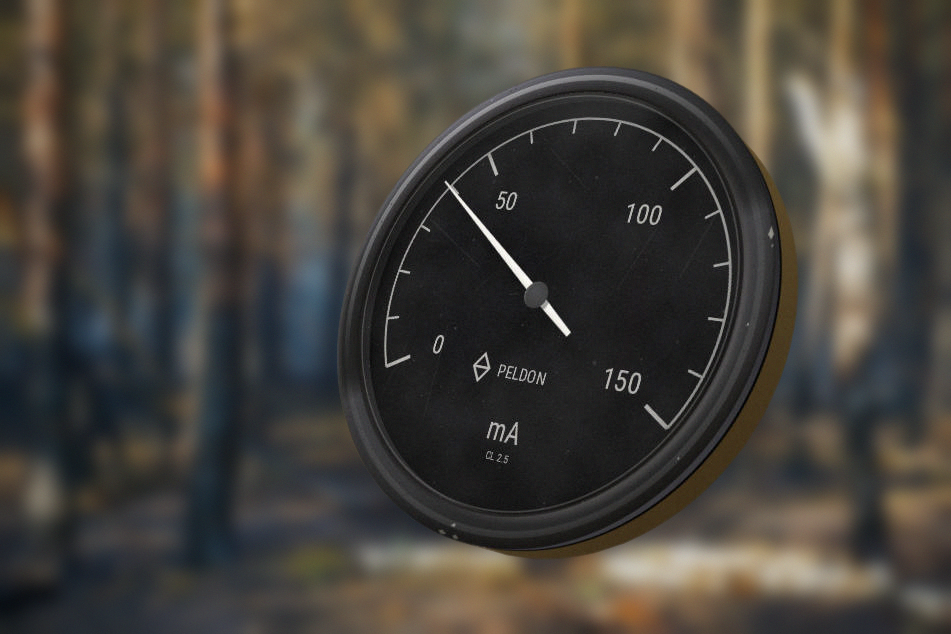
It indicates 40 mA
